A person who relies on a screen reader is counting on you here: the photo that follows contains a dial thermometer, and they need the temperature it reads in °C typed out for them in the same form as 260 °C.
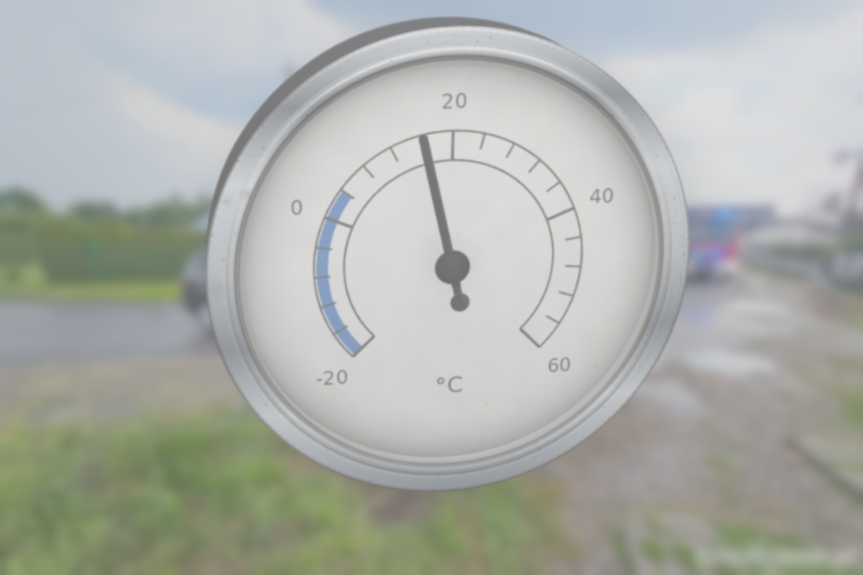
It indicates 16 °C
